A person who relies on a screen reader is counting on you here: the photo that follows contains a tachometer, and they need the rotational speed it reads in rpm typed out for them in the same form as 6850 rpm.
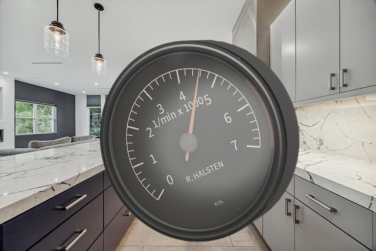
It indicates 4600 rpm
